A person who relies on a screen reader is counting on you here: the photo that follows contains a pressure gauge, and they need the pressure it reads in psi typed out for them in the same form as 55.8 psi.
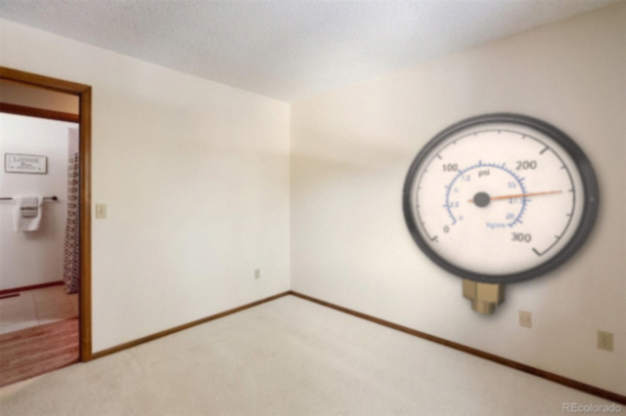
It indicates 240 psi
